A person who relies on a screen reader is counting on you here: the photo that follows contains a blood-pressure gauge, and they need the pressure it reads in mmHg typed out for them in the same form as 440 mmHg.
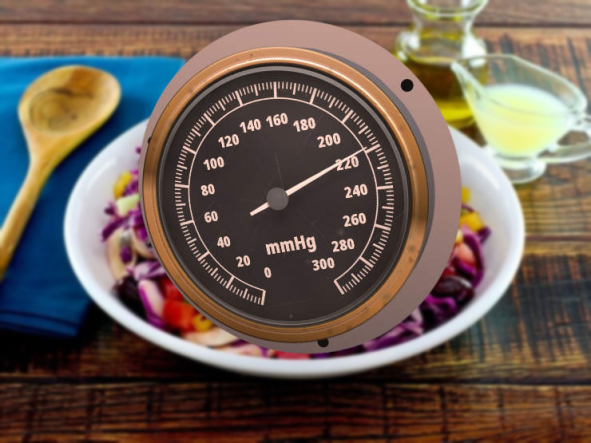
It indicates 218 mmHg
